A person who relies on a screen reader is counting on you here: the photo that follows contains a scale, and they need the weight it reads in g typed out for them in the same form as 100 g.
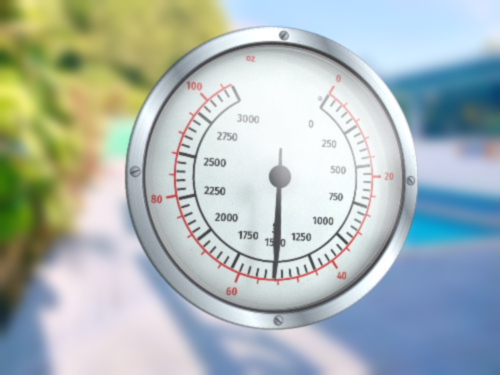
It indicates 1500 g
